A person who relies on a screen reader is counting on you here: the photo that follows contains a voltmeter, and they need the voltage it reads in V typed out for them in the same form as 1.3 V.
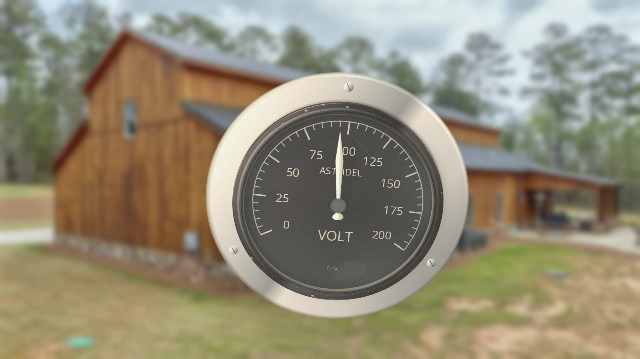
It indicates 95 V
